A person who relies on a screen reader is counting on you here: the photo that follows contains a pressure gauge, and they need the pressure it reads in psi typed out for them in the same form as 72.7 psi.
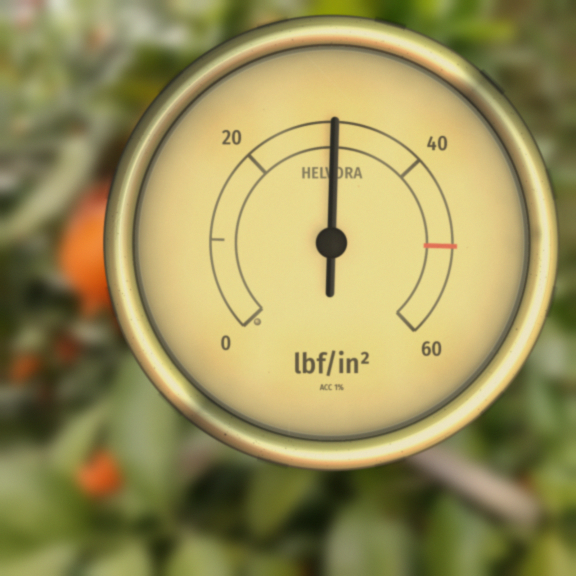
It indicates 30 psi
